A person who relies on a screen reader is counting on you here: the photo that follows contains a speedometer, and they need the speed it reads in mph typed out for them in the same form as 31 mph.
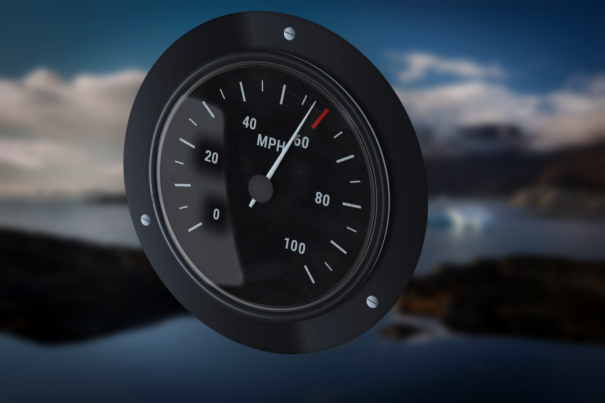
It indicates 57.5 mph
